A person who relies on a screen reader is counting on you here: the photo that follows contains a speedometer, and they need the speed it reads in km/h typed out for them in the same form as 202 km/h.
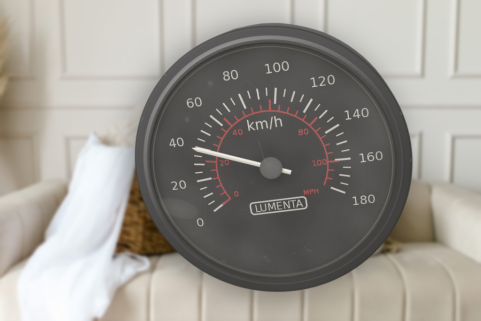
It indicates 40 km/h
